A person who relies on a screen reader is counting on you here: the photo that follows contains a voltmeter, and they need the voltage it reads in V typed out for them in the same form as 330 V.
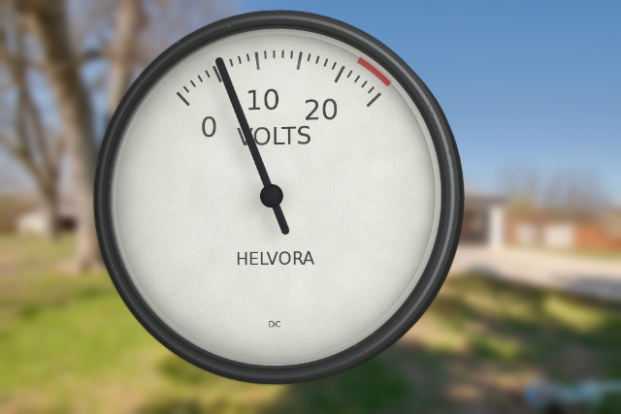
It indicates 6 V
